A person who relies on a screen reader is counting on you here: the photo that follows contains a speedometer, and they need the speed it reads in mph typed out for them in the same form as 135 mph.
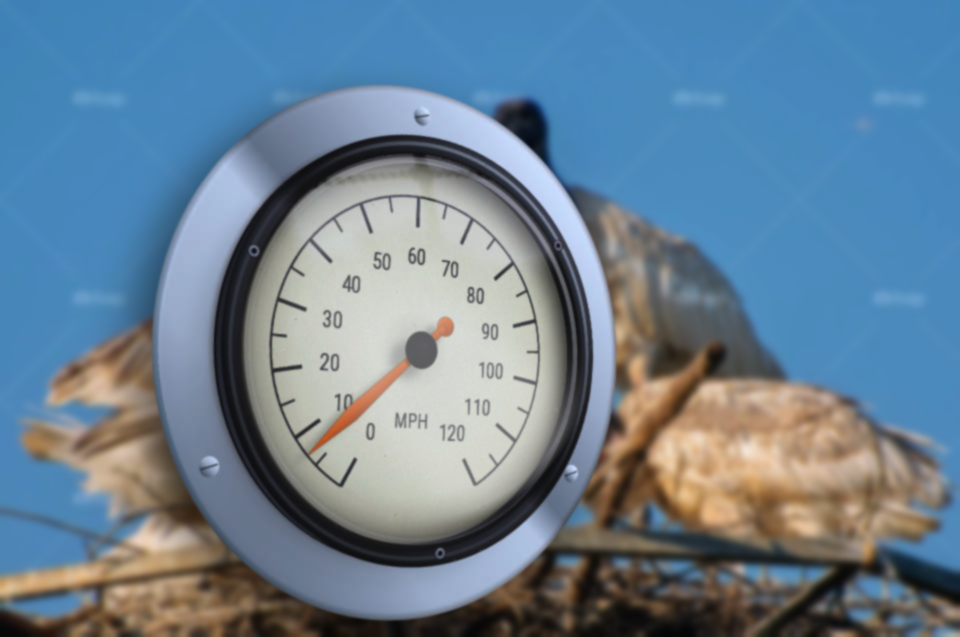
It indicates 7.5 mph
